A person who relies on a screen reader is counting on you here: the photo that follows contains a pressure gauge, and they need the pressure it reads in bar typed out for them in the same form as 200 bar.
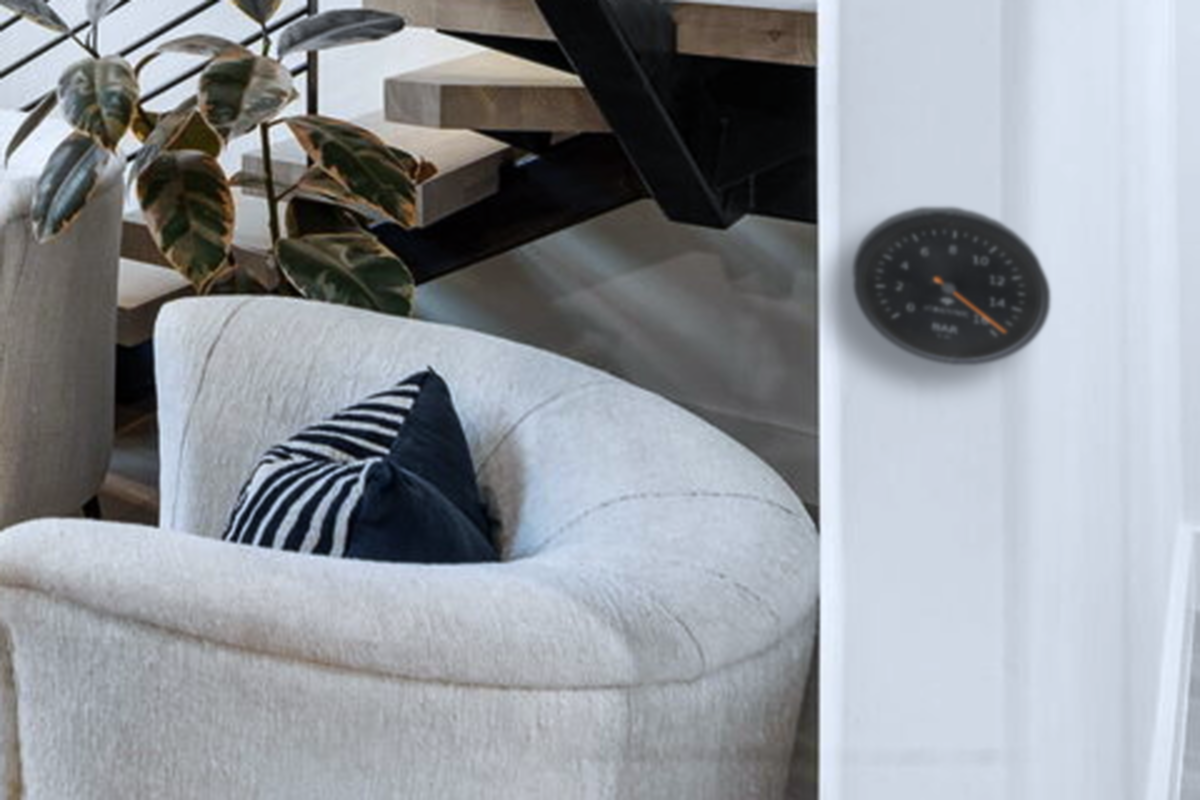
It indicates 15.5 bar
